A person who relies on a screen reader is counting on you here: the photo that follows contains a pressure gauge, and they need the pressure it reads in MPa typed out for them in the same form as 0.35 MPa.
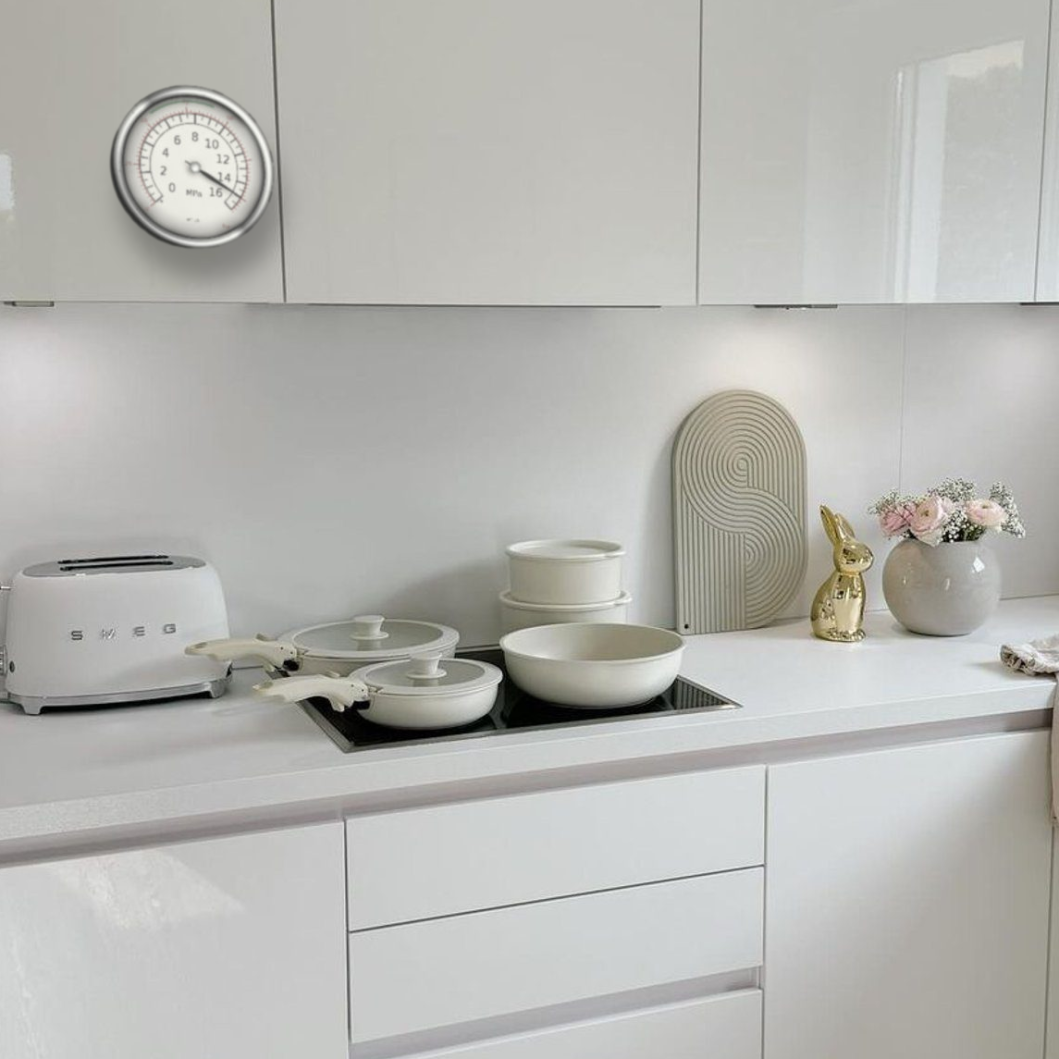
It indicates 15 MPa
